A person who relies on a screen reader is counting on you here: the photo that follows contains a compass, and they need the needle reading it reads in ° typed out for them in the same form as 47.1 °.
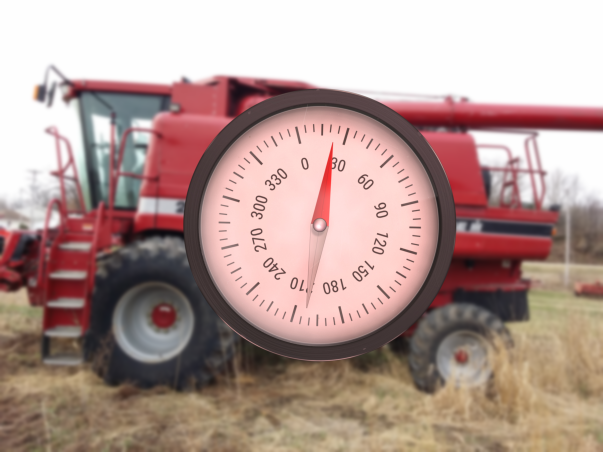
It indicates 22.5 °
